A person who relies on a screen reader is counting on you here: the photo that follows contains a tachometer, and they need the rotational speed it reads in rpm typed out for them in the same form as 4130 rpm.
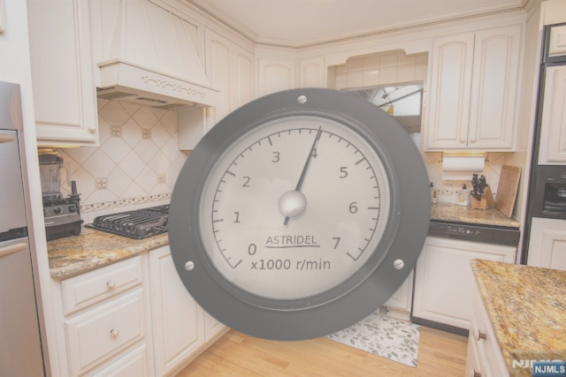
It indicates 4000 rpm
